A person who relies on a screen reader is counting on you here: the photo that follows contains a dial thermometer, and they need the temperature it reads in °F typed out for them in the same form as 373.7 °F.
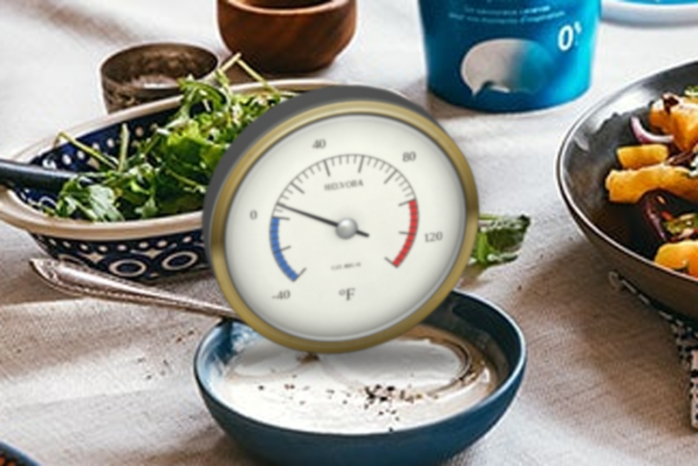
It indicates 8 °F
